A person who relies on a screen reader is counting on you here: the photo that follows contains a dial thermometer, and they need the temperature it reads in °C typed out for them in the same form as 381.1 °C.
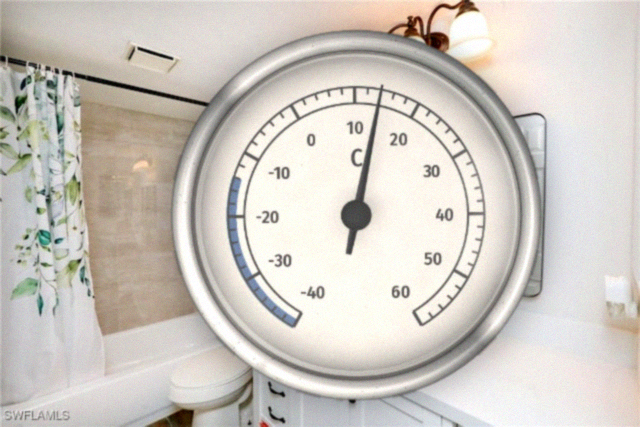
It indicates 14 °C
